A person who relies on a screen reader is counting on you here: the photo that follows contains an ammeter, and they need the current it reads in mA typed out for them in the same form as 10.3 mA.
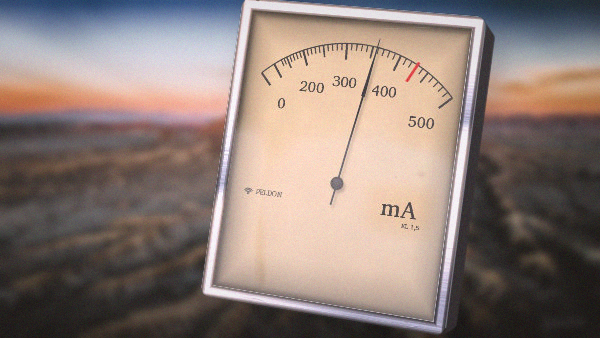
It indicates 360 mA
